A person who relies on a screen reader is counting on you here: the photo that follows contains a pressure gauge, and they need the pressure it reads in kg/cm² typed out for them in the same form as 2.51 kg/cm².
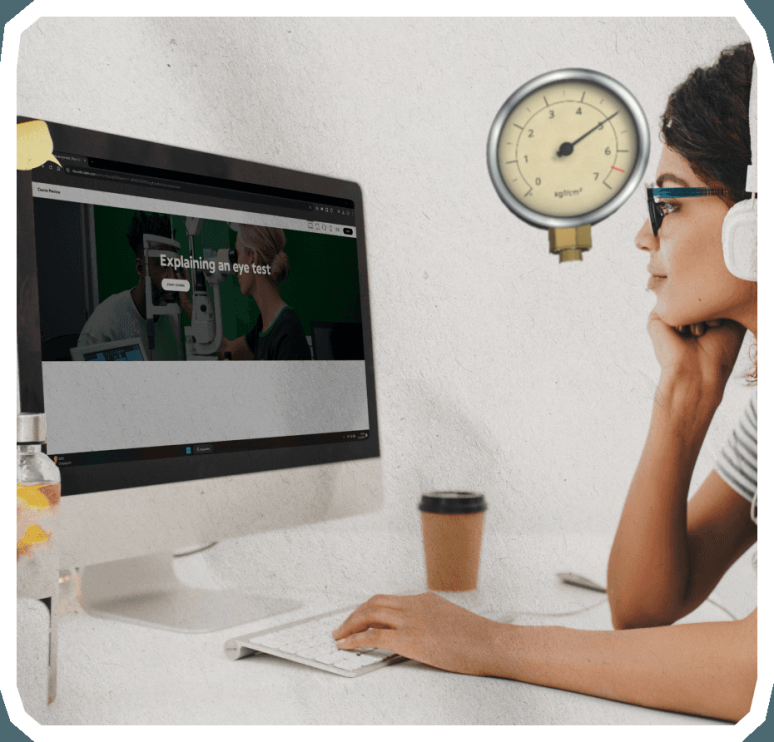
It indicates 5 kg/cm²
